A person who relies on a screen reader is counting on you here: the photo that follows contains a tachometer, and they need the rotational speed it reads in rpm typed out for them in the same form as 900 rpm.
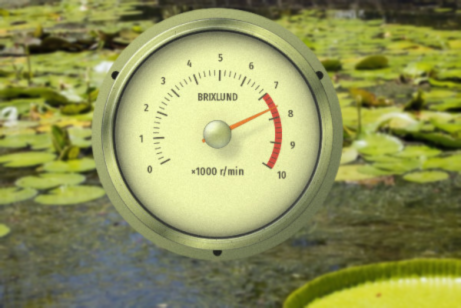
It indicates 7600 rpm
